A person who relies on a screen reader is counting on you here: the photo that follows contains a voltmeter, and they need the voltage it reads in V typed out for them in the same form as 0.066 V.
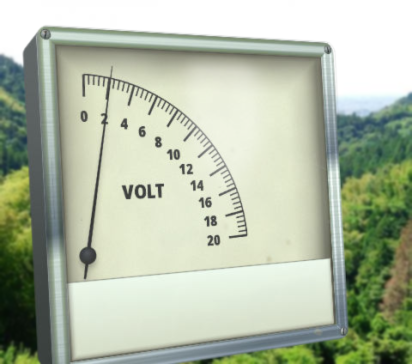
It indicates 2 V
